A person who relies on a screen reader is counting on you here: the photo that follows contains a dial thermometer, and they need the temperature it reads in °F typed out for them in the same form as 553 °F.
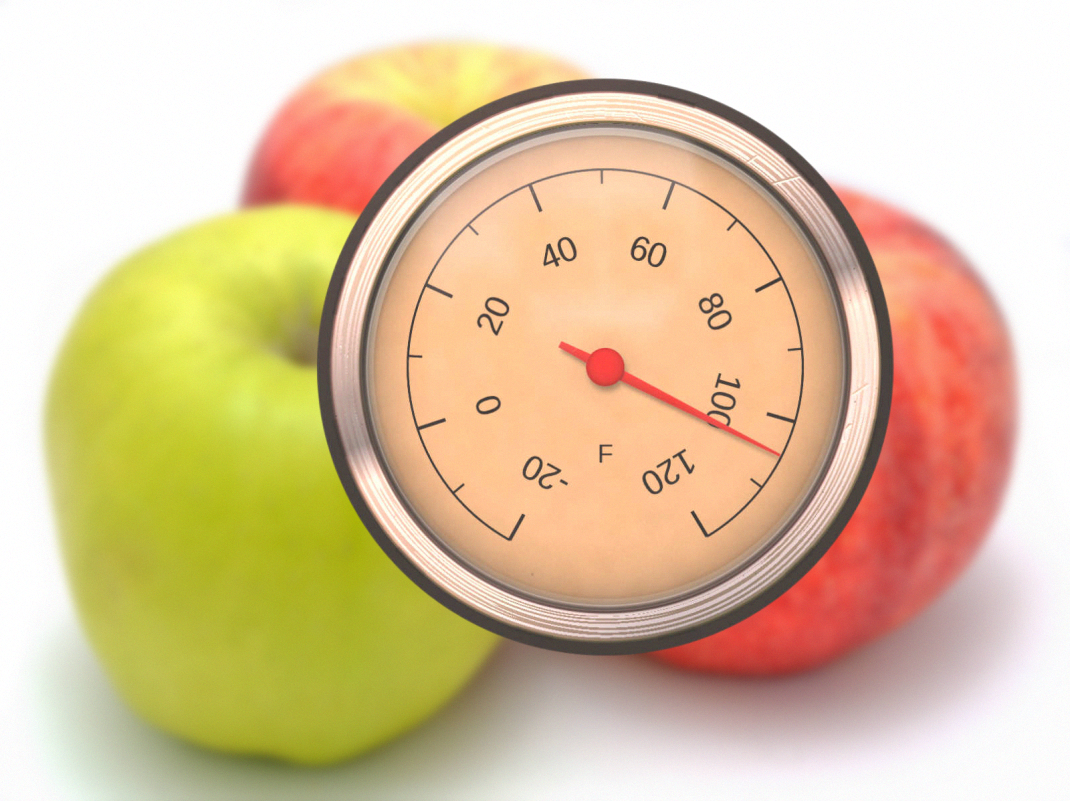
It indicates 105 °F
